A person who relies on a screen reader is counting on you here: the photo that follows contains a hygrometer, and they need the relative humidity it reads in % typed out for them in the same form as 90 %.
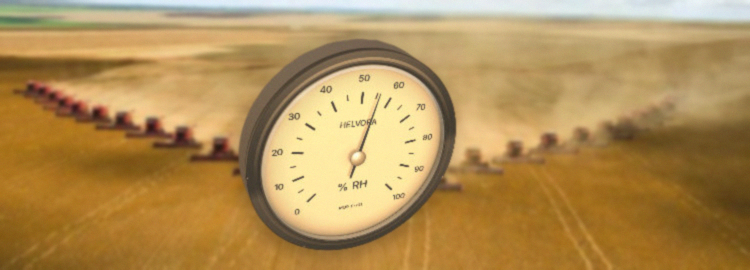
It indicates 55 %
